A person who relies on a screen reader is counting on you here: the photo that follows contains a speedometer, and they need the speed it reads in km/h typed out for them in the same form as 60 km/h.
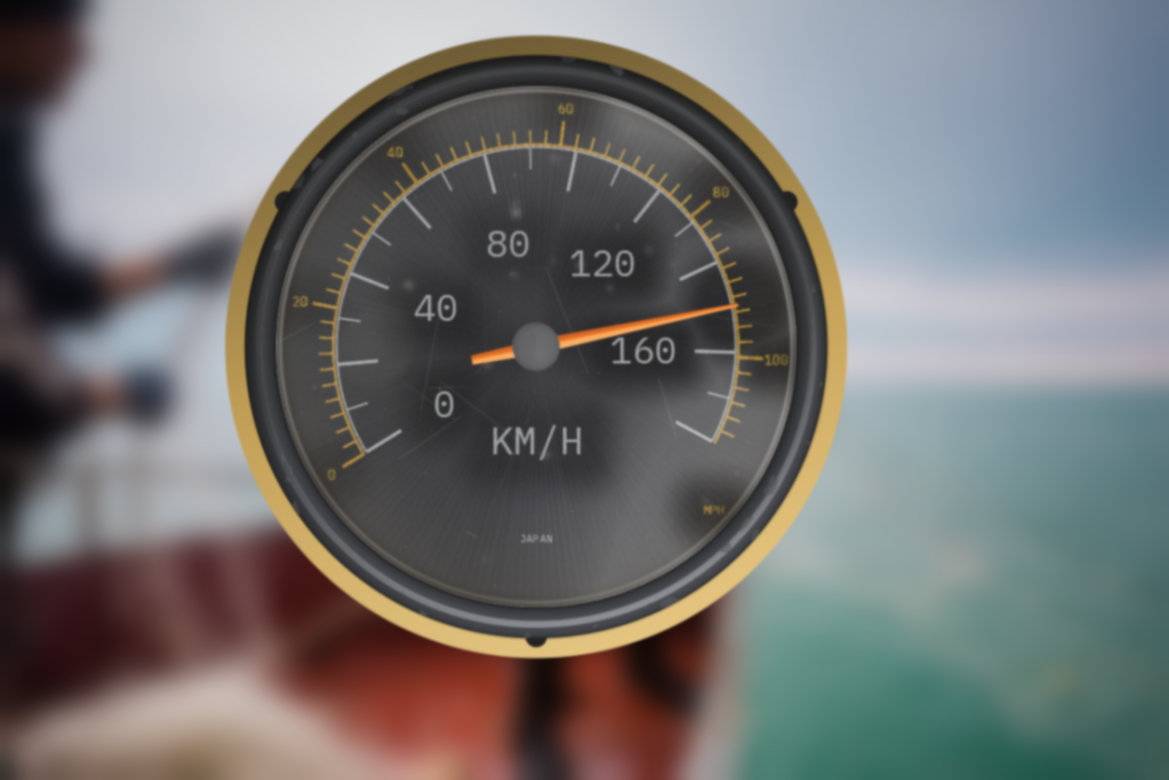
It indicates 150 km/h
